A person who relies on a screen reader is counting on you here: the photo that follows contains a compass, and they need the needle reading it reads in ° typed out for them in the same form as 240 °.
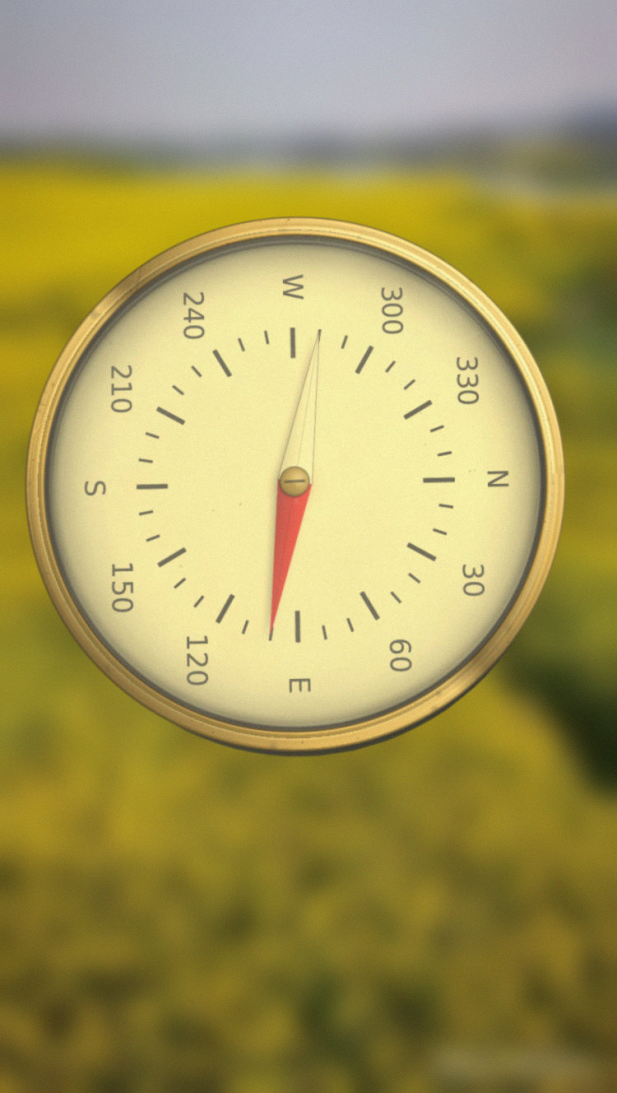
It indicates 100 °
